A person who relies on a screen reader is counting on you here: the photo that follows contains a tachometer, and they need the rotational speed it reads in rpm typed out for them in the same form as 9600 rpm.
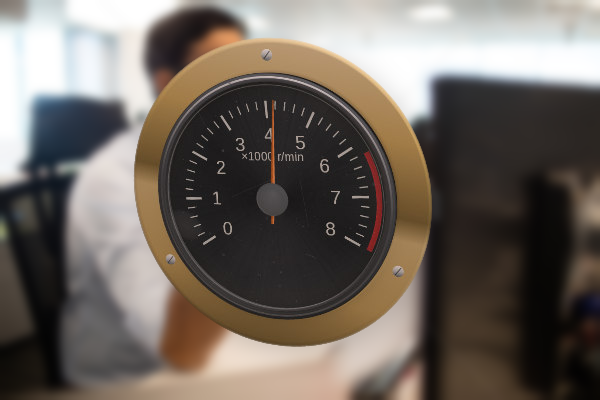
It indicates 4200 rpm
